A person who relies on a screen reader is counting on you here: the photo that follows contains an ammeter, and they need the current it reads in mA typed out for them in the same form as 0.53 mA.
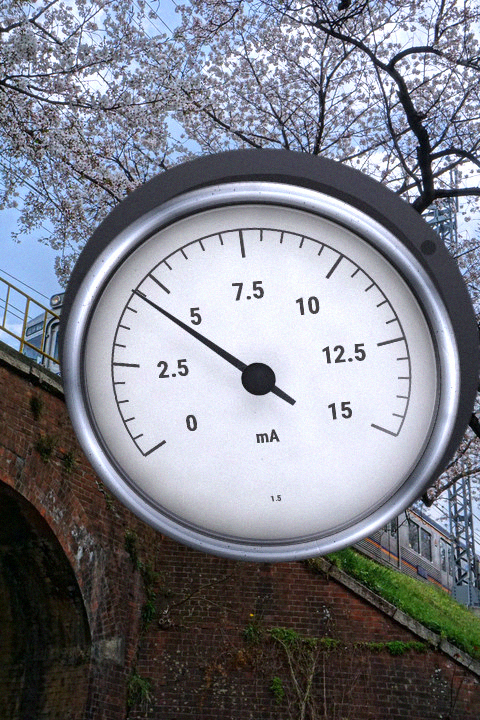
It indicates 4.5 mA
